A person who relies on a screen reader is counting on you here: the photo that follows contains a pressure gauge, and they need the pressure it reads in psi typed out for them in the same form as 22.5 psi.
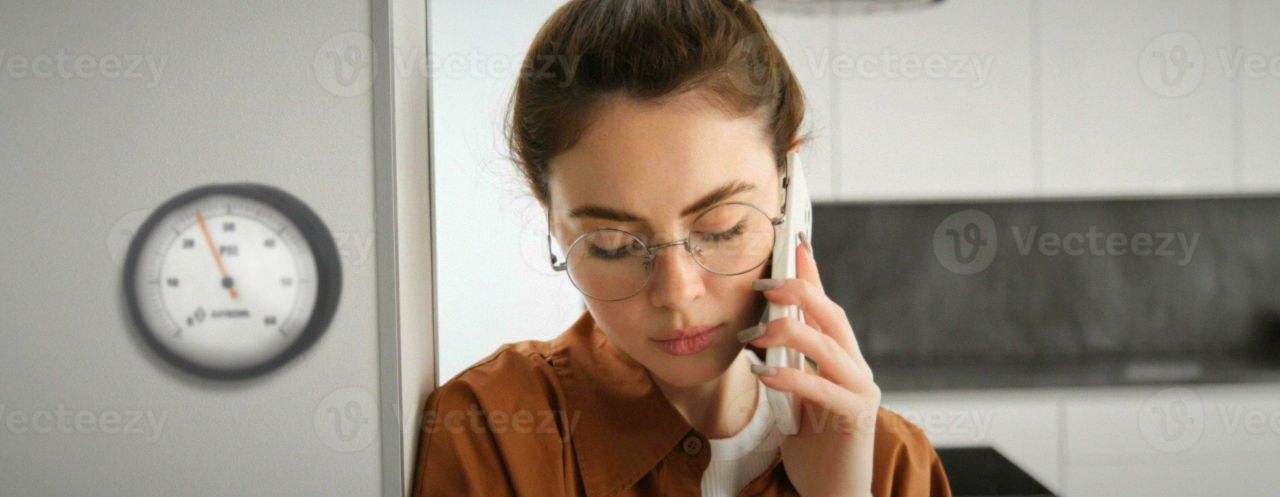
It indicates 25 psi
